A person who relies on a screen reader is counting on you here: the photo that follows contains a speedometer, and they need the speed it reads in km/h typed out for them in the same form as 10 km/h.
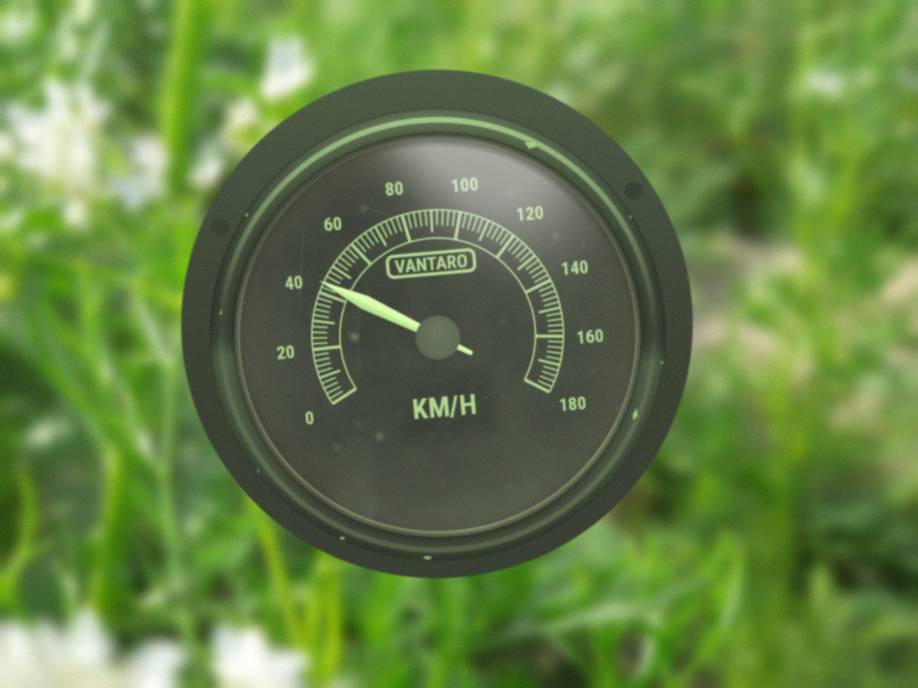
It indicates 44 km/h
